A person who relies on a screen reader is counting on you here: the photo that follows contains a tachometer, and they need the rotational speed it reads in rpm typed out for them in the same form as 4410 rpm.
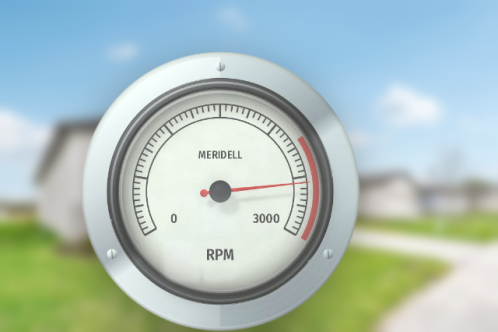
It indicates 2550 rpm
